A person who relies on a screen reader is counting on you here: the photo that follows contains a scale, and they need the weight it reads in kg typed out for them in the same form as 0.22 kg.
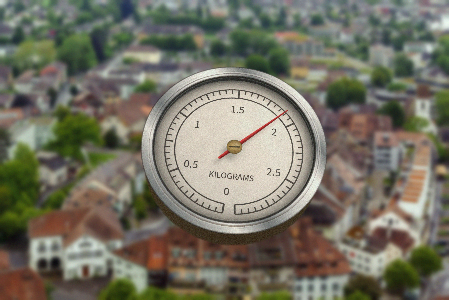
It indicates 1.9 kg
